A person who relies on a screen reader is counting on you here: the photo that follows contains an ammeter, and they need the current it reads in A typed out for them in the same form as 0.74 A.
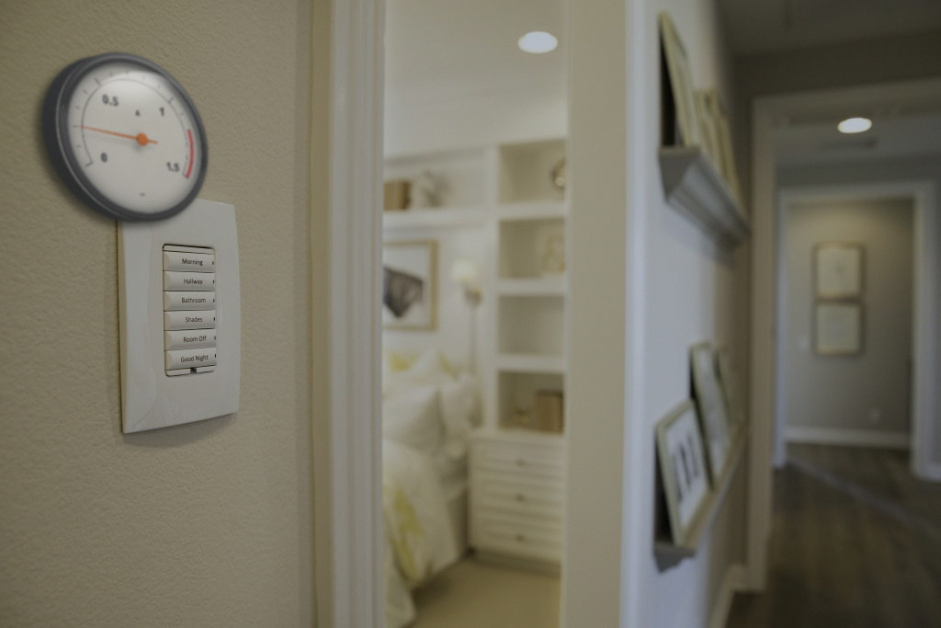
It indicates 0.2 A
